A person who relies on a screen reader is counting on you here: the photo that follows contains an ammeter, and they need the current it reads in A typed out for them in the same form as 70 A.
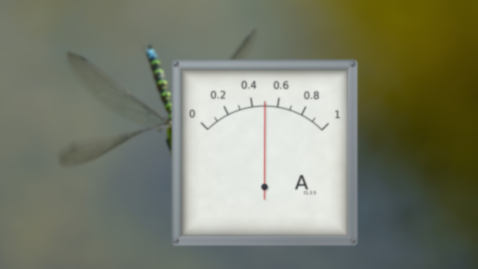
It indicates 0.5 A
